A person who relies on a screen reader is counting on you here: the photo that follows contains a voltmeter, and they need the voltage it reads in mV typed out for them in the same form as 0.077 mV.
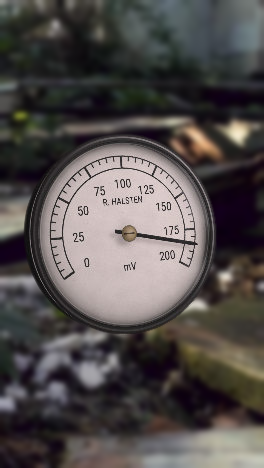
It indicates 185 mV
